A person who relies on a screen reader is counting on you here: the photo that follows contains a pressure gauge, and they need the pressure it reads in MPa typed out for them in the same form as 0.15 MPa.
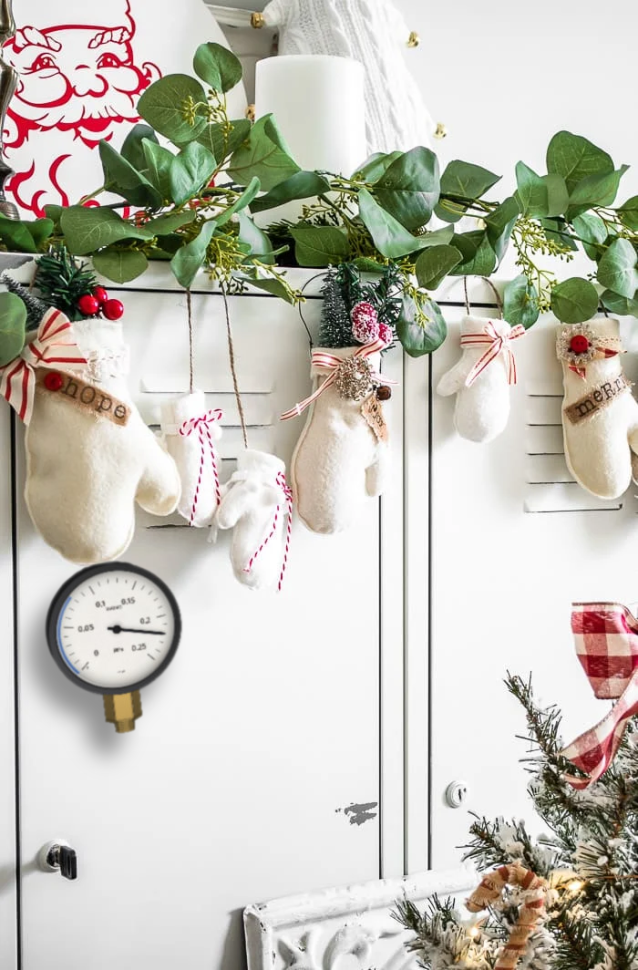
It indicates 0.22 MPa
